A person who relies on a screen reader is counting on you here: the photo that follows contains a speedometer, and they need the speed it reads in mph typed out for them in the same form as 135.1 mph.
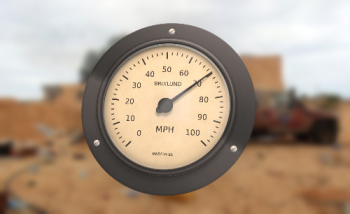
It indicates 70 mph
